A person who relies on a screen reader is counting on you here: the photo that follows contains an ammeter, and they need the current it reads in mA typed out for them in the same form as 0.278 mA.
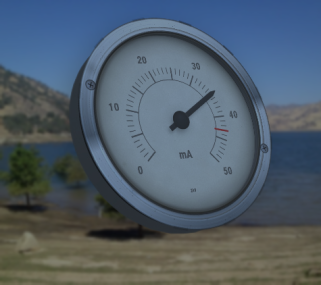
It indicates 35 mA
